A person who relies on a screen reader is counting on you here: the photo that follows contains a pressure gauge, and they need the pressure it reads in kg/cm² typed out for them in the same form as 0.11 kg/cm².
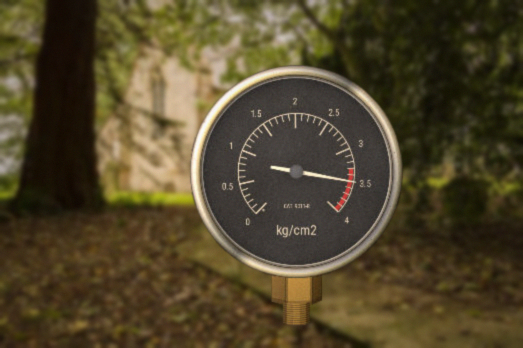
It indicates 3.5 kg/cm²
